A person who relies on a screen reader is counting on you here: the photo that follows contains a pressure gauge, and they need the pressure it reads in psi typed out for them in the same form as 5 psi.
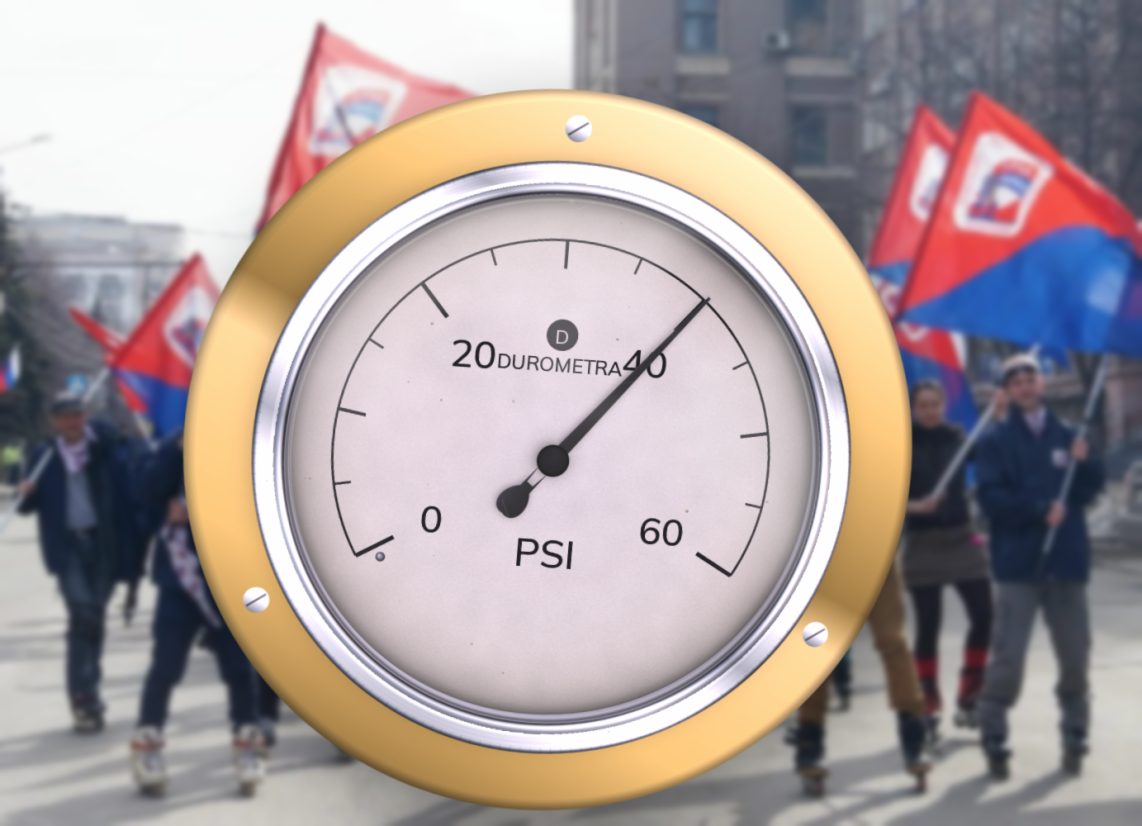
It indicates 40 psi
